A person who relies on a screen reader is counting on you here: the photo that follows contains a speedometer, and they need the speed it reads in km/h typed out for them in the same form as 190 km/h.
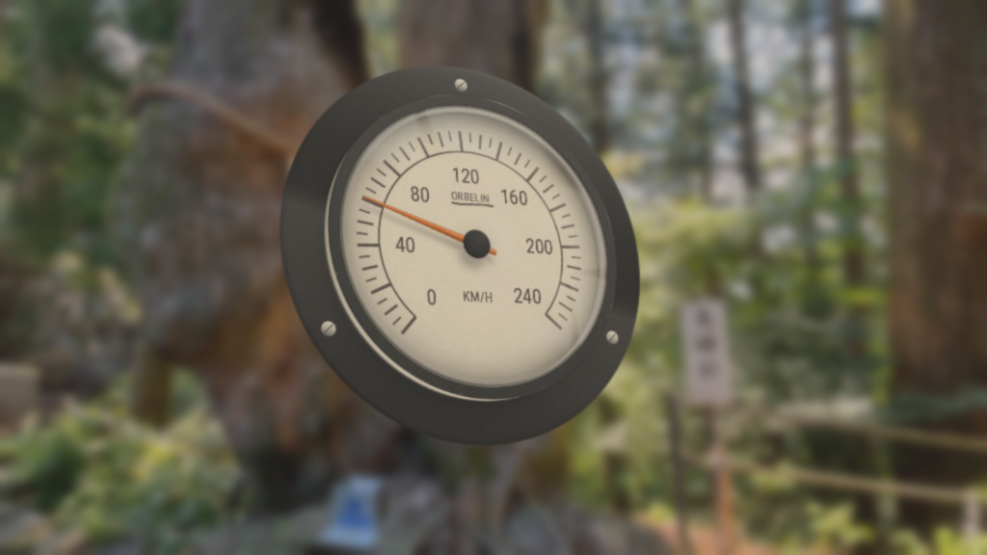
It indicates 60 km/h
